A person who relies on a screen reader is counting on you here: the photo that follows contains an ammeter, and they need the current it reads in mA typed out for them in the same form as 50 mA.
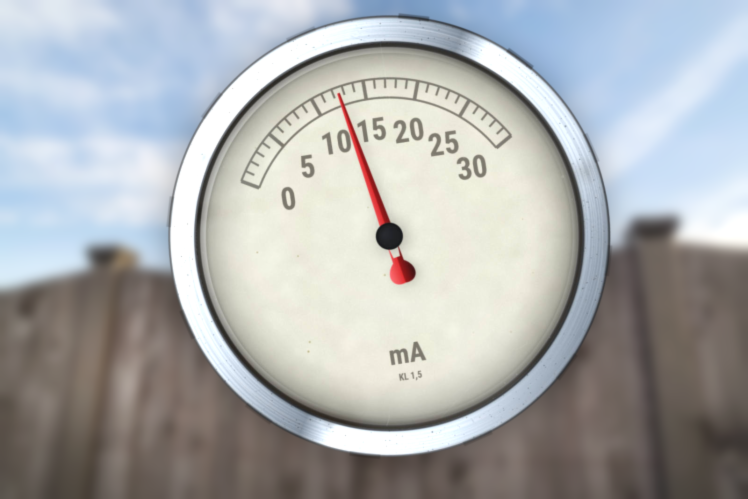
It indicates 12.5 mA
